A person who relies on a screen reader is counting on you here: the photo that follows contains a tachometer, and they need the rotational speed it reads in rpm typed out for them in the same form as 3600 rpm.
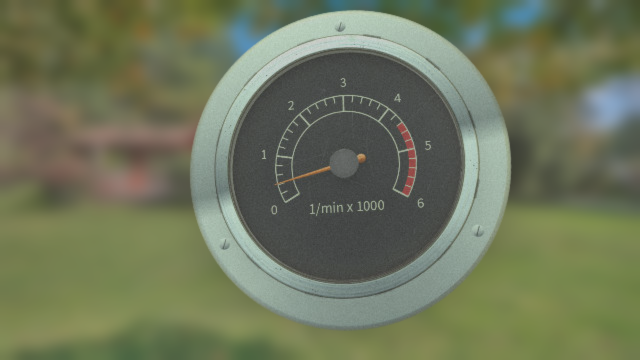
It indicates 400 rpm
